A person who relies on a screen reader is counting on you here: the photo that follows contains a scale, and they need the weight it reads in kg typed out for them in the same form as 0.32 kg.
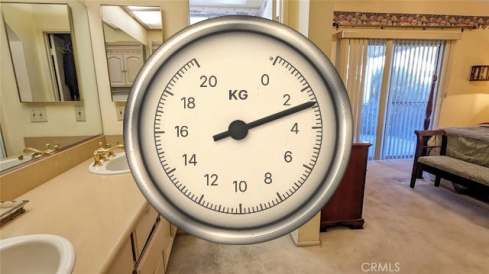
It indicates 2.8 kg
